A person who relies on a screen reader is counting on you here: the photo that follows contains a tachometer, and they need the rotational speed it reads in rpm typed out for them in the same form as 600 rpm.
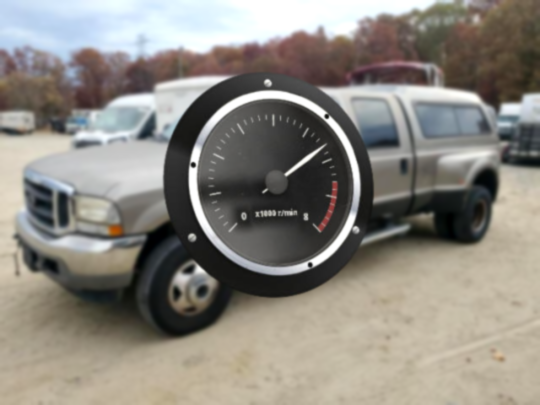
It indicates 5600 rpm
